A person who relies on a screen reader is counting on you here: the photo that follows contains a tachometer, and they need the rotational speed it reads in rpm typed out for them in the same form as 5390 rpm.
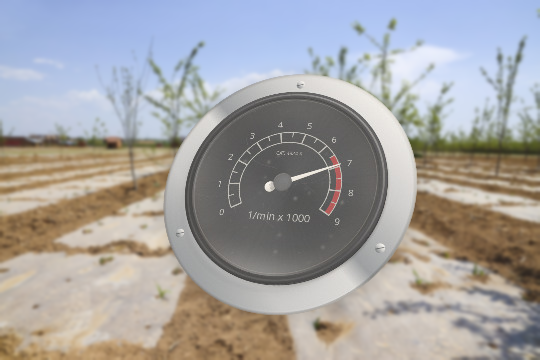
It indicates 7000 rpm
